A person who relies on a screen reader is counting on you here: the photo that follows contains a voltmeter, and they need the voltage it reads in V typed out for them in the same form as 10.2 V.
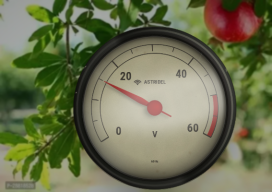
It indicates 15 V
